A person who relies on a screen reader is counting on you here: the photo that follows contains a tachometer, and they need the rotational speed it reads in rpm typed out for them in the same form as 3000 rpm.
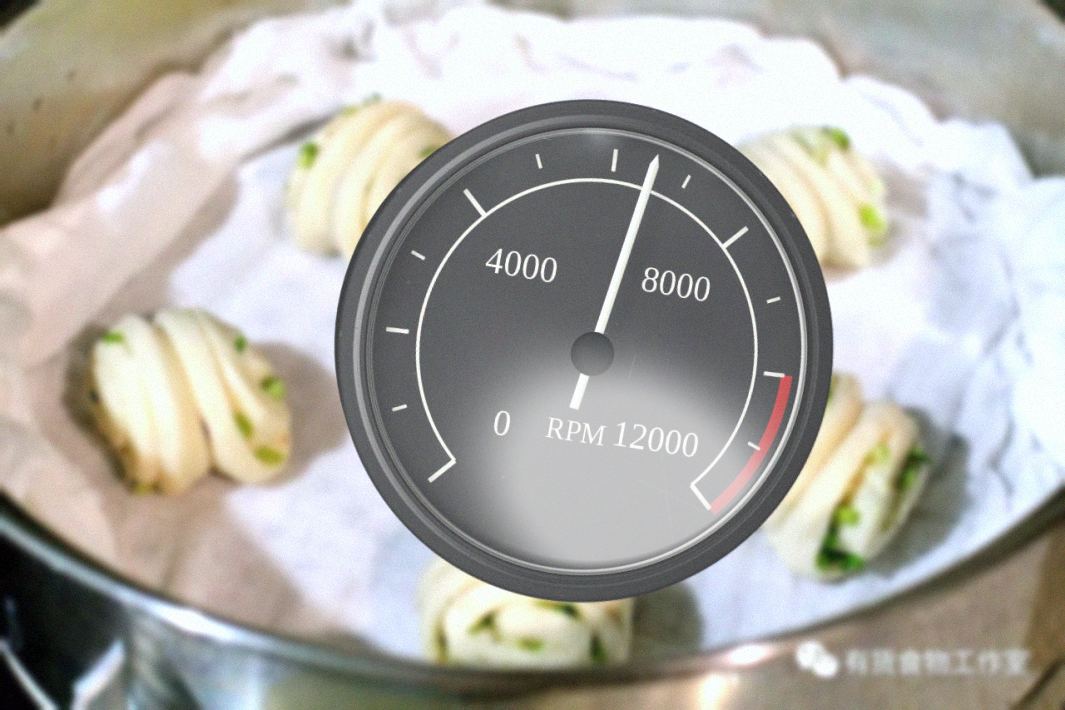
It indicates 6500 rpm
